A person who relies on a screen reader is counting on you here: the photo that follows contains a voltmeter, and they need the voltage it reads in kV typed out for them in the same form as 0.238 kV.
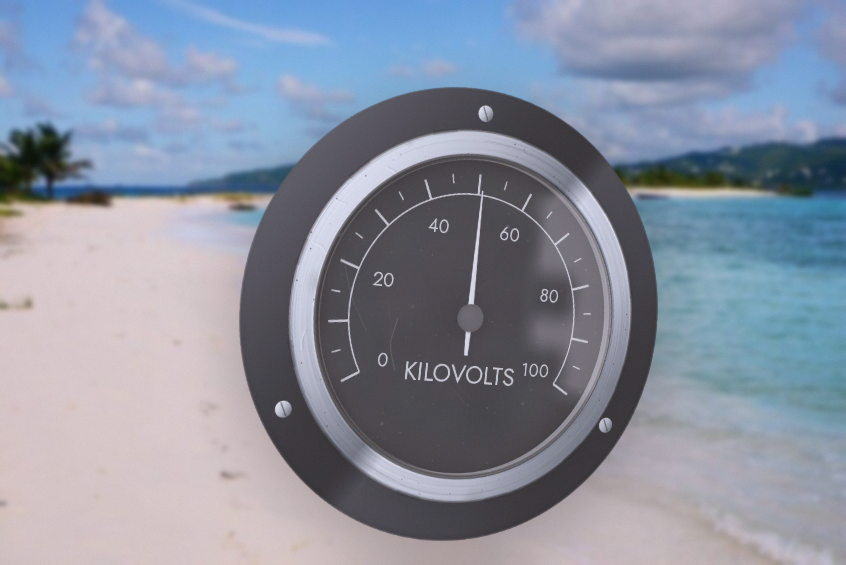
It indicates 50 kV
